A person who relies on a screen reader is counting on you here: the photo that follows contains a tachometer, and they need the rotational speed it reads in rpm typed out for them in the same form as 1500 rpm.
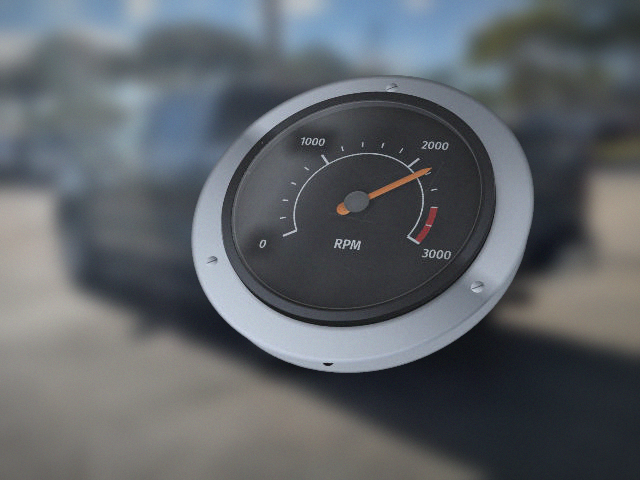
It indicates 2200 rpm
